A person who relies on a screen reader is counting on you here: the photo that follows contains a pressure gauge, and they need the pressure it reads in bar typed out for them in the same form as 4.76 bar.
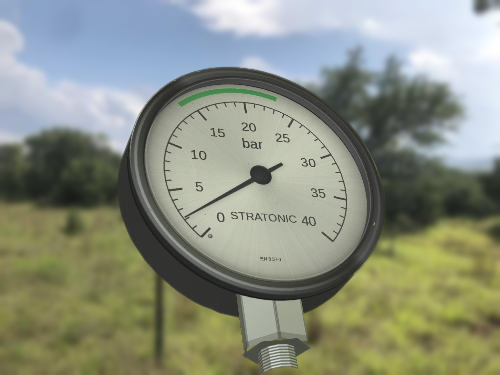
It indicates 2 bar
